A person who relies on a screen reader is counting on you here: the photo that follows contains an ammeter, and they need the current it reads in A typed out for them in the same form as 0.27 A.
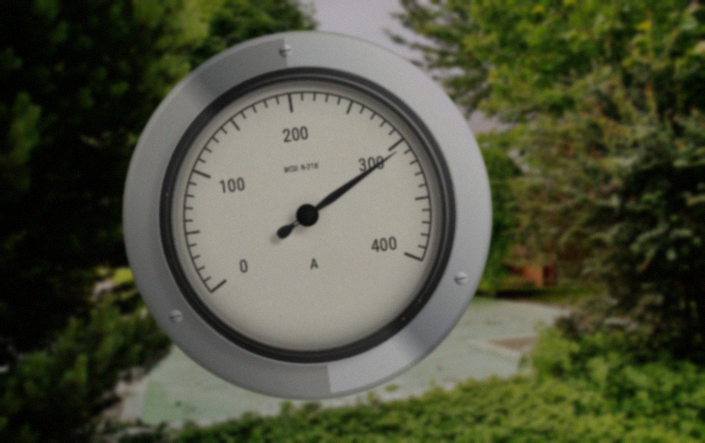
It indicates 305 A
